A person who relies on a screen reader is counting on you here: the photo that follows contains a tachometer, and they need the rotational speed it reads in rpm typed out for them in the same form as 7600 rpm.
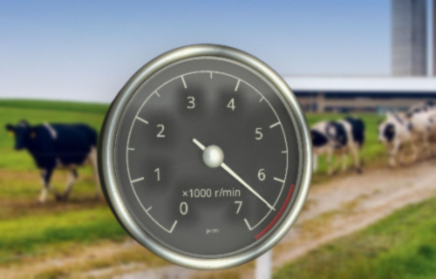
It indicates 6500 rpm
